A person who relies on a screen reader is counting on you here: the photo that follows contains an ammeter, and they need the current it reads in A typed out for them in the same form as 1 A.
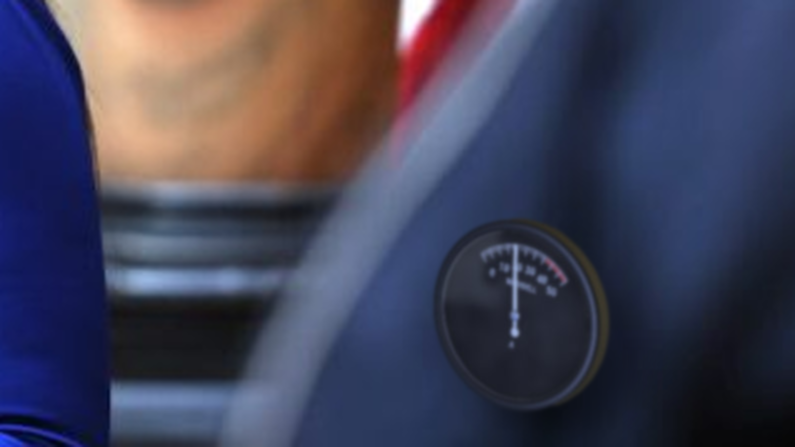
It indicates 20 A
